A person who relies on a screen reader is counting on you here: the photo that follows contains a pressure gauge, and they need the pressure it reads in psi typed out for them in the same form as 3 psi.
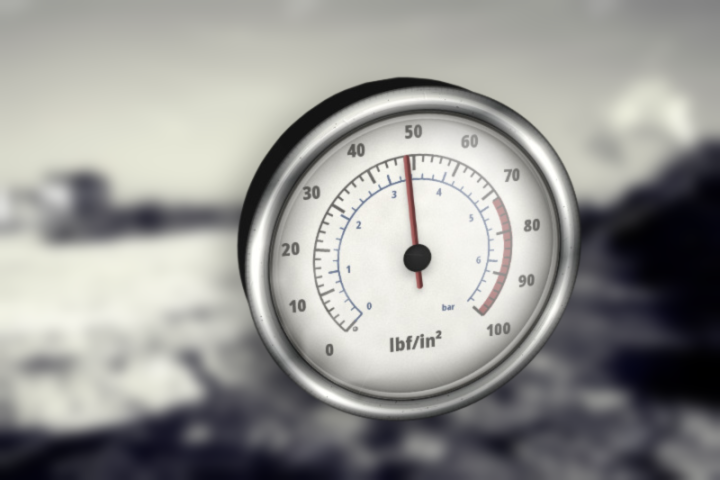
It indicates 48 psi
